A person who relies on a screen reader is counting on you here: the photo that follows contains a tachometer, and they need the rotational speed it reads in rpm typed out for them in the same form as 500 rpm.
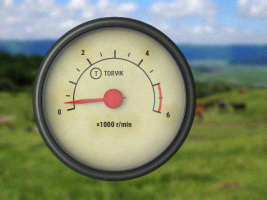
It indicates 250 rpm
